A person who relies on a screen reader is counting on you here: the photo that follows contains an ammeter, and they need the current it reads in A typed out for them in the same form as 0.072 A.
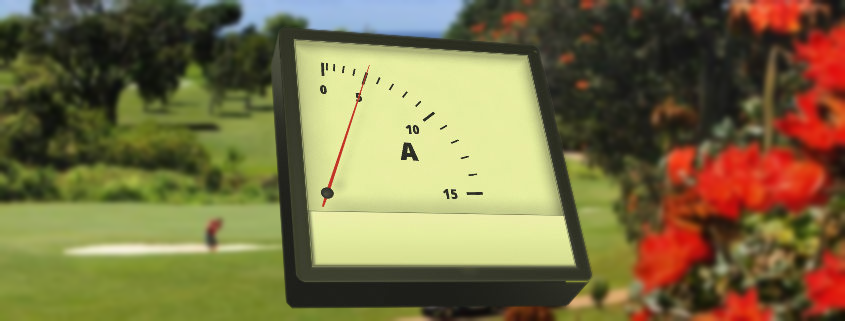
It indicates 5 A
